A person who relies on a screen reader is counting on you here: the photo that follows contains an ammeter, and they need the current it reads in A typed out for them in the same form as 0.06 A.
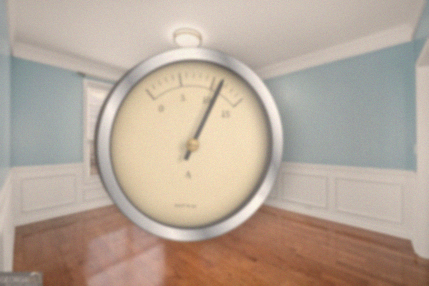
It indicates 11 A
